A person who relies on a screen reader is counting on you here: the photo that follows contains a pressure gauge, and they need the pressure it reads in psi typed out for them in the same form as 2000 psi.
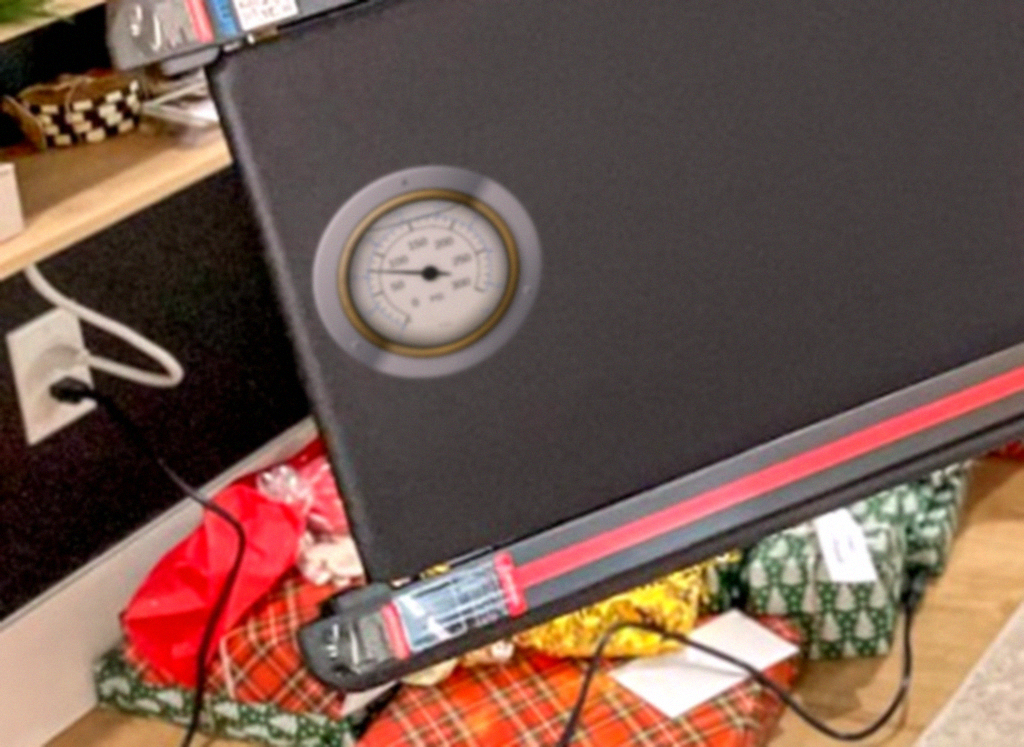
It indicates 80 psi
